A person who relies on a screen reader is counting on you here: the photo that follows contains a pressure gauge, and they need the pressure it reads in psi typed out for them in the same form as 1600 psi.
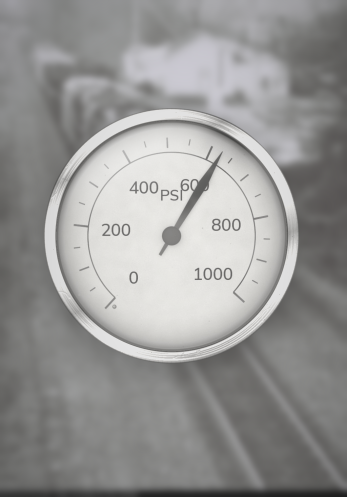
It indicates 625 psi
